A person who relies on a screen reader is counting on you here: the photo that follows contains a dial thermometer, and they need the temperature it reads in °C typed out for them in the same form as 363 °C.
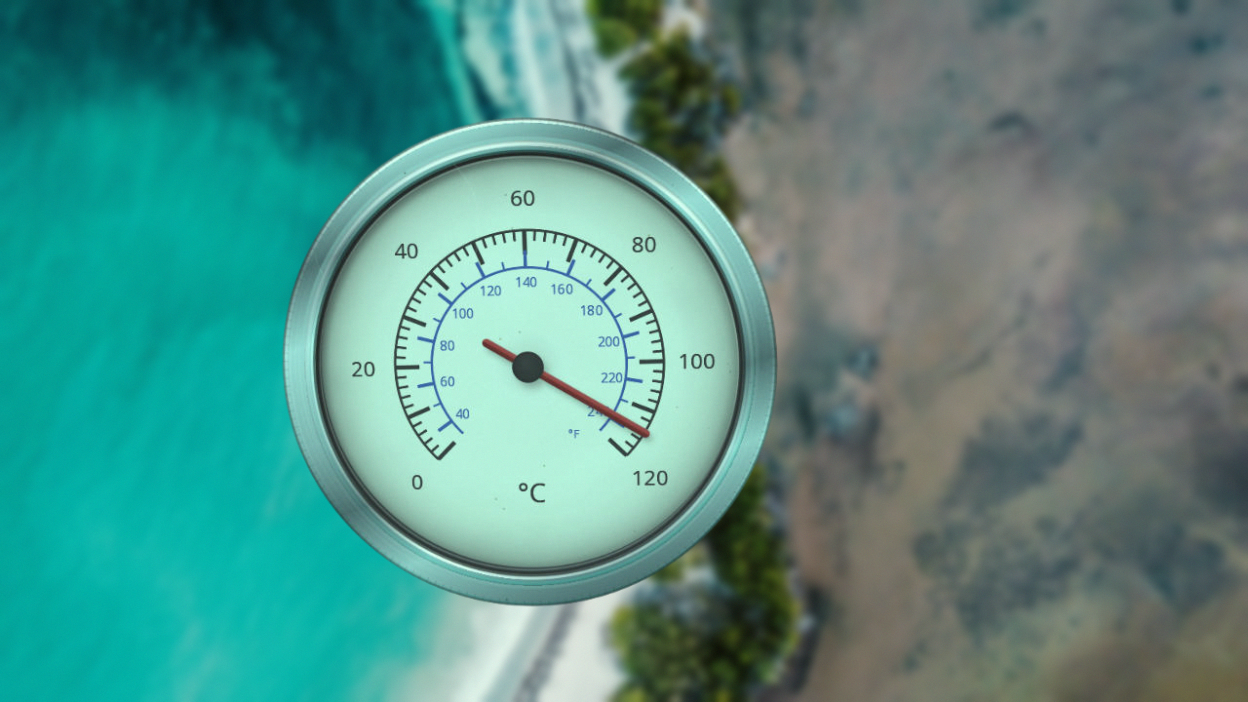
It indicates 114 °C
